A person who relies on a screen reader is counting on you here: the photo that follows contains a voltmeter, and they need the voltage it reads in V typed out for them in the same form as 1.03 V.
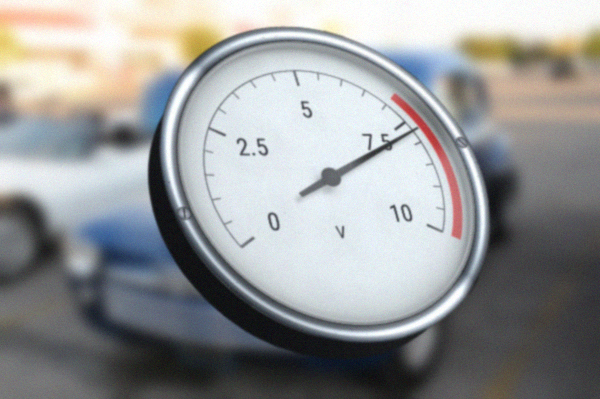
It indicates 7.75 V
